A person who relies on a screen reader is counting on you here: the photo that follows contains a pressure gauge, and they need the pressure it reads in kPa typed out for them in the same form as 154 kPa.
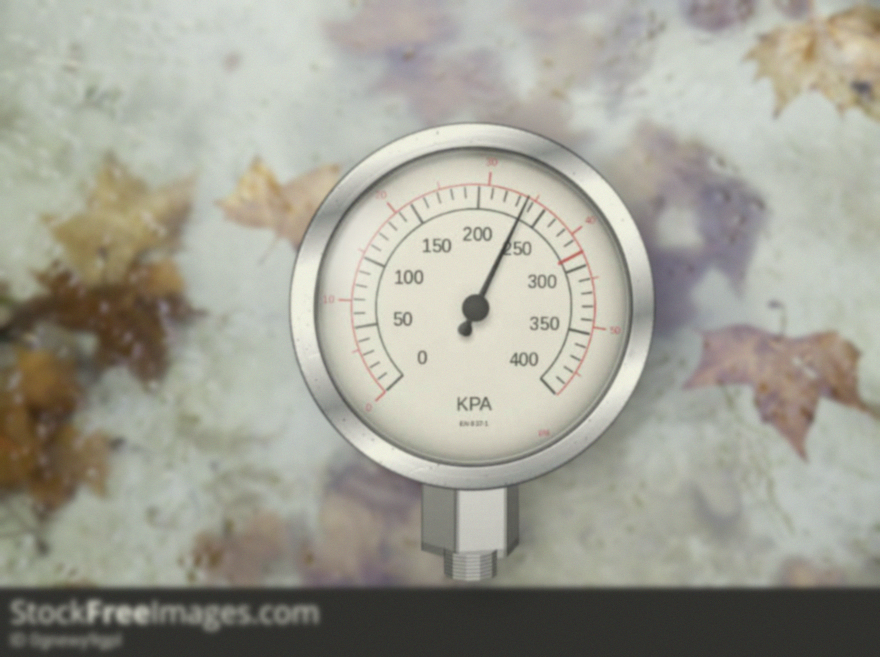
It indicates 235 kPa
